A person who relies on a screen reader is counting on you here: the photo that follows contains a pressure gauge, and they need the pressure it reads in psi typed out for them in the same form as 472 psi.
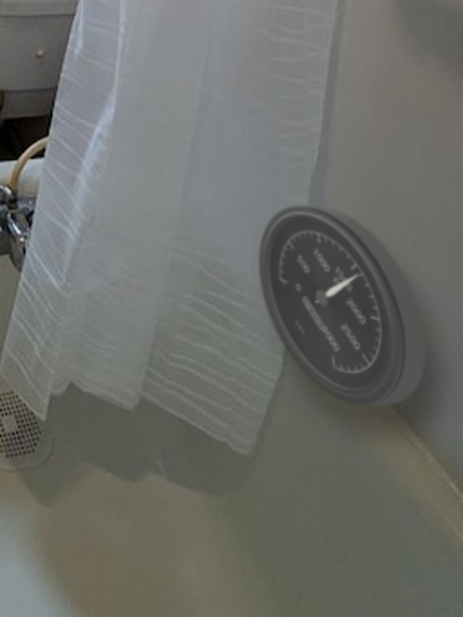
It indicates 1600 psi
